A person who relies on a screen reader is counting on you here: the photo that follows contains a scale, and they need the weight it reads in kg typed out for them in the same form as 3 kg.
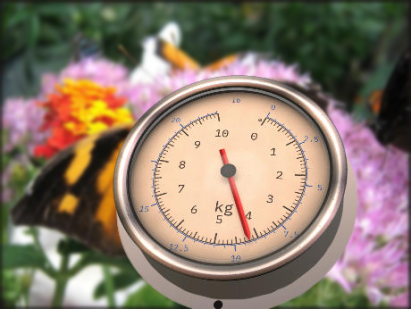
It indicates 4.2 kg
